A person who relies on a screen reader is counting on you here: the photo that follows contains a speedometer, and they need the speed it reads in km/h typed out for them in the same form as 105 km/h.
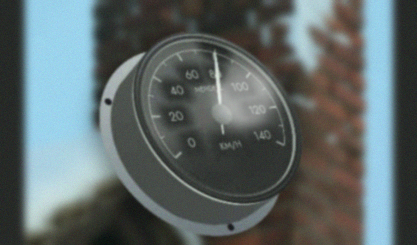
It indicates 80 km/h
